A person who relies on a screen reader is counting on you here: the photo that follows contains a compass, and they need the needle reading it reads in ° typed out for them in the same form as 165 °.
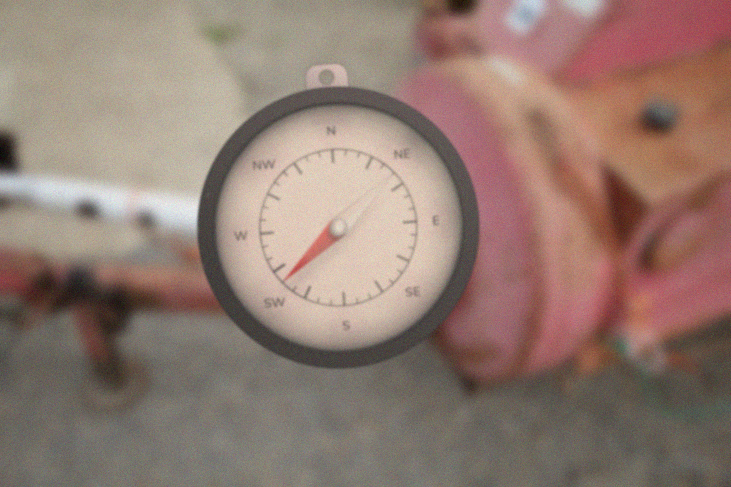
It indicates 230 °
